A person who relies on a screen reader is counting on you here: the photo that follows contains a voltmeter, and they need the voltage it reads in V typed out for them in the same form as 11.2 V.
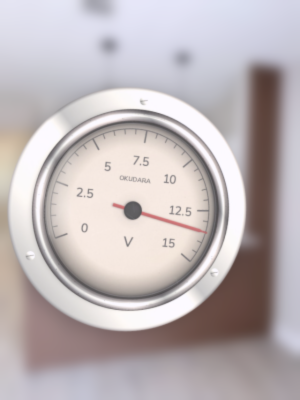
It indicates 13.5 V
